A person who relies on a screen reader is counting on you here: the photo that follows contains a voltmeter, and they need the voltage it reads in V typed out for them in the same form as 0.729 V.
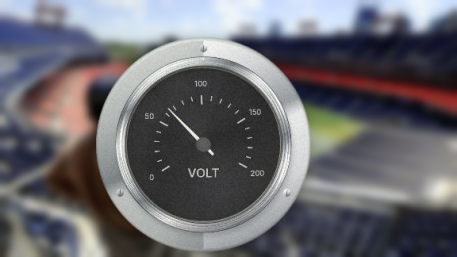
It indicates 65 V
